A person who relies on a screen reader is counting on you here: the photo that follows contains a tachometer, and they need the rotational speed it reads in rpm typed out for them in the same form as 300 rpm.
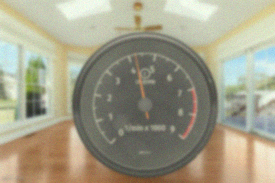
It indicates 4250 rpm
